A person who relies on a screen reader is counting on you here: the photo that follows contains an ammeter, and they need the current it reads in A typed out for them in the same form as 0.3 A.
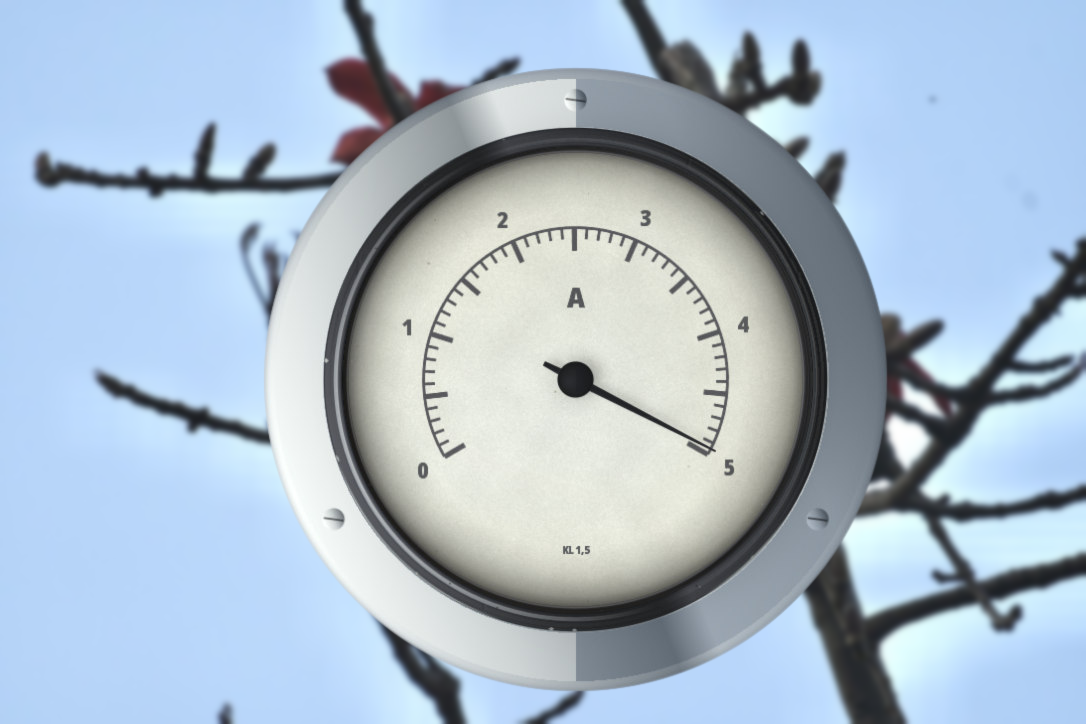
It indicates 4.95 A
